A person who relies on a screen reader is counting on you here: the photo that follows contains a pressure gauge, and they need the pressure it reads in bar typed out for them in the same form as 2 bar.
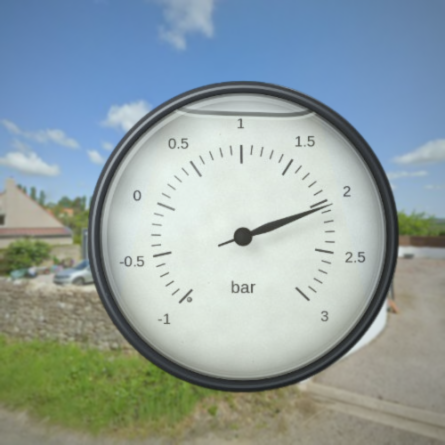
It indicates 2.05 bar
